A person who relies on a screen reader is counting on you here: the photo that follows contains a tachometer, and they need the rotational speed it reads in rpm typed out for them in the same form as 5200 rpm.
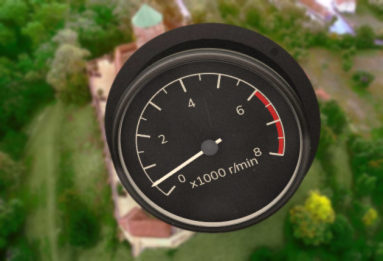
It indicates 500 rpm
